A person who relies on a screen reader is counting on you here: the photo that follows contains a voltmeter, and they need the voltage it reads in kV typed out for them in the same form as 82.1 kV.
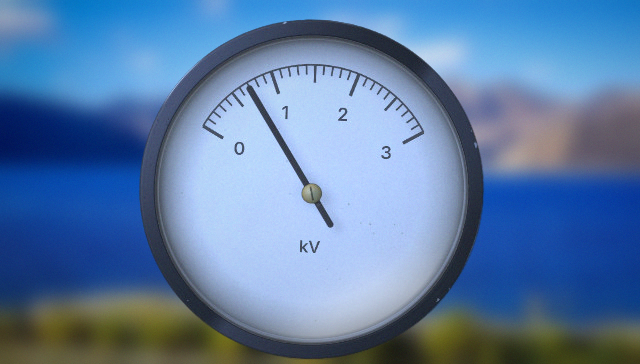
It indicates 0.7 kV
